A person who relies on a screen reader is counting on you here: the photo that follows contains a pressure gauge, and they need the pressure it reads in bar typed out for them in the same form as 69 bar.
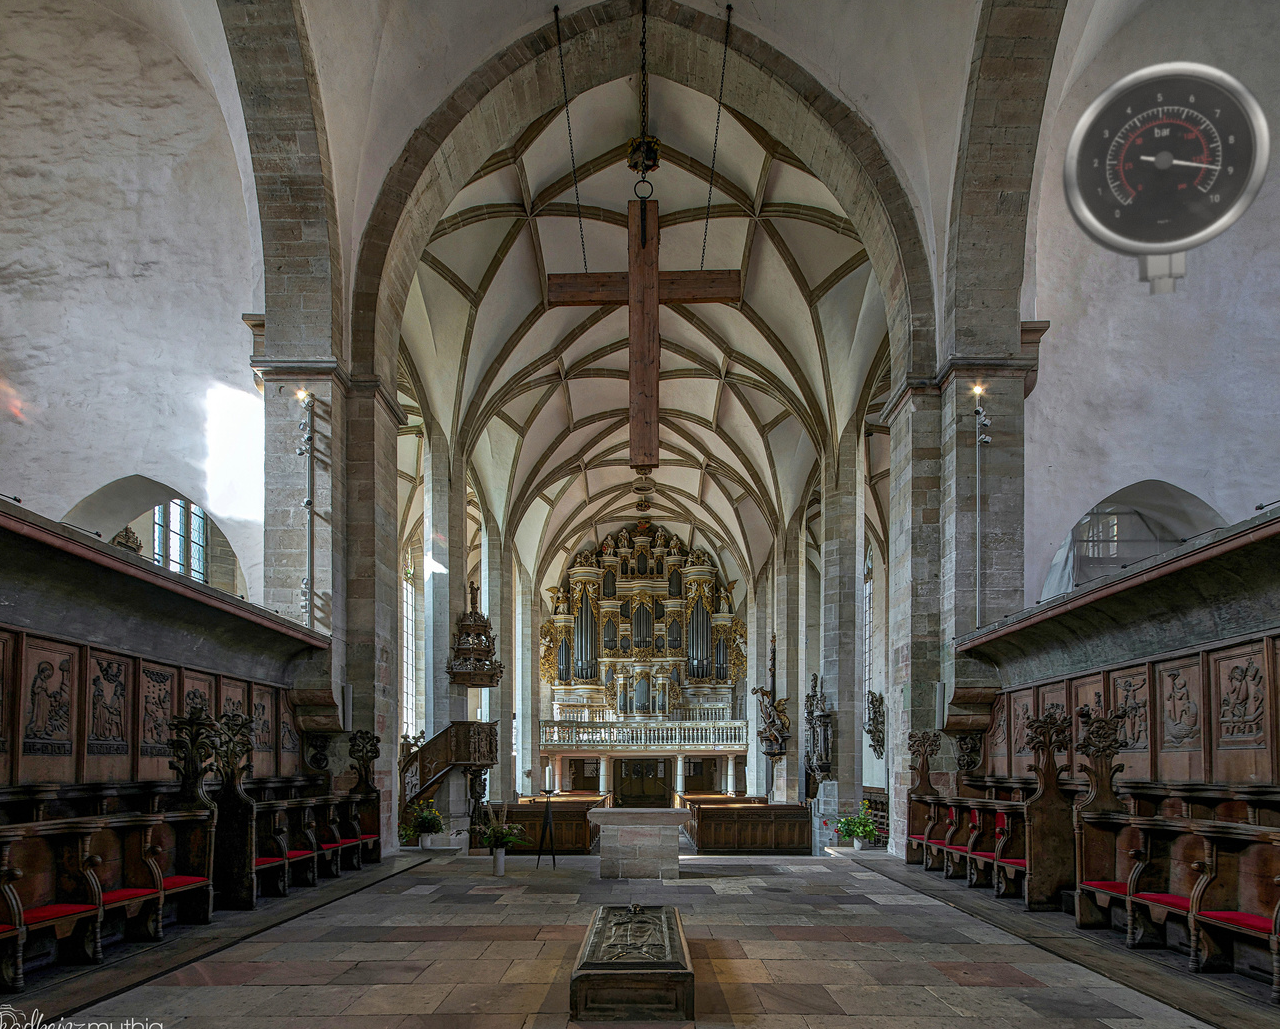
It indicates 9 bar
